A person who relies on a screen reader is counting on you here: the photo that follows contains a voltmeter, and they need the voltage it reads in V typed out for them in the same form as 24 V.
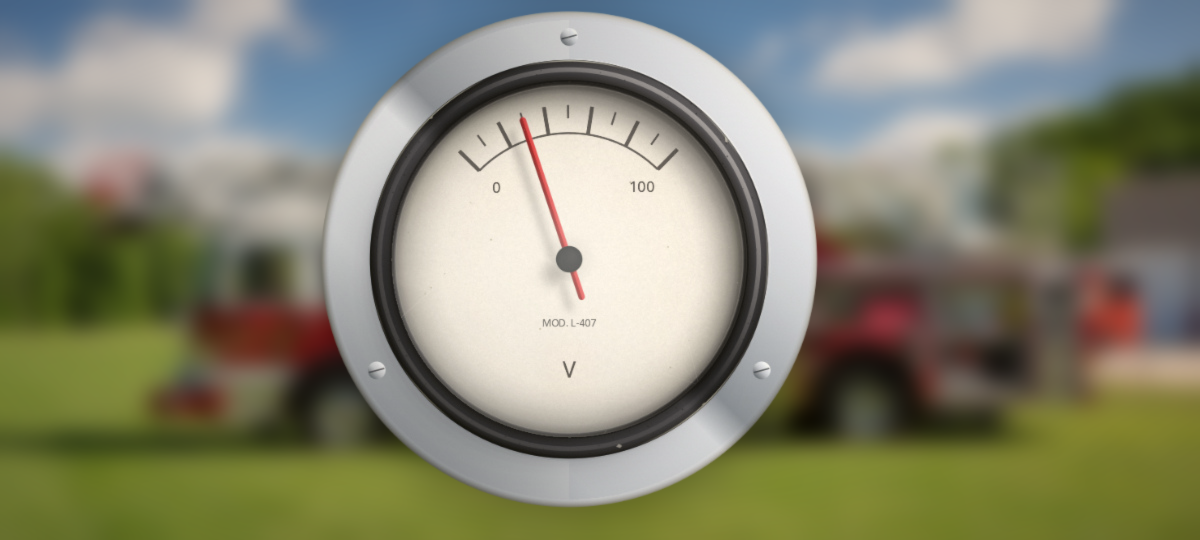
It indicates 30 V
